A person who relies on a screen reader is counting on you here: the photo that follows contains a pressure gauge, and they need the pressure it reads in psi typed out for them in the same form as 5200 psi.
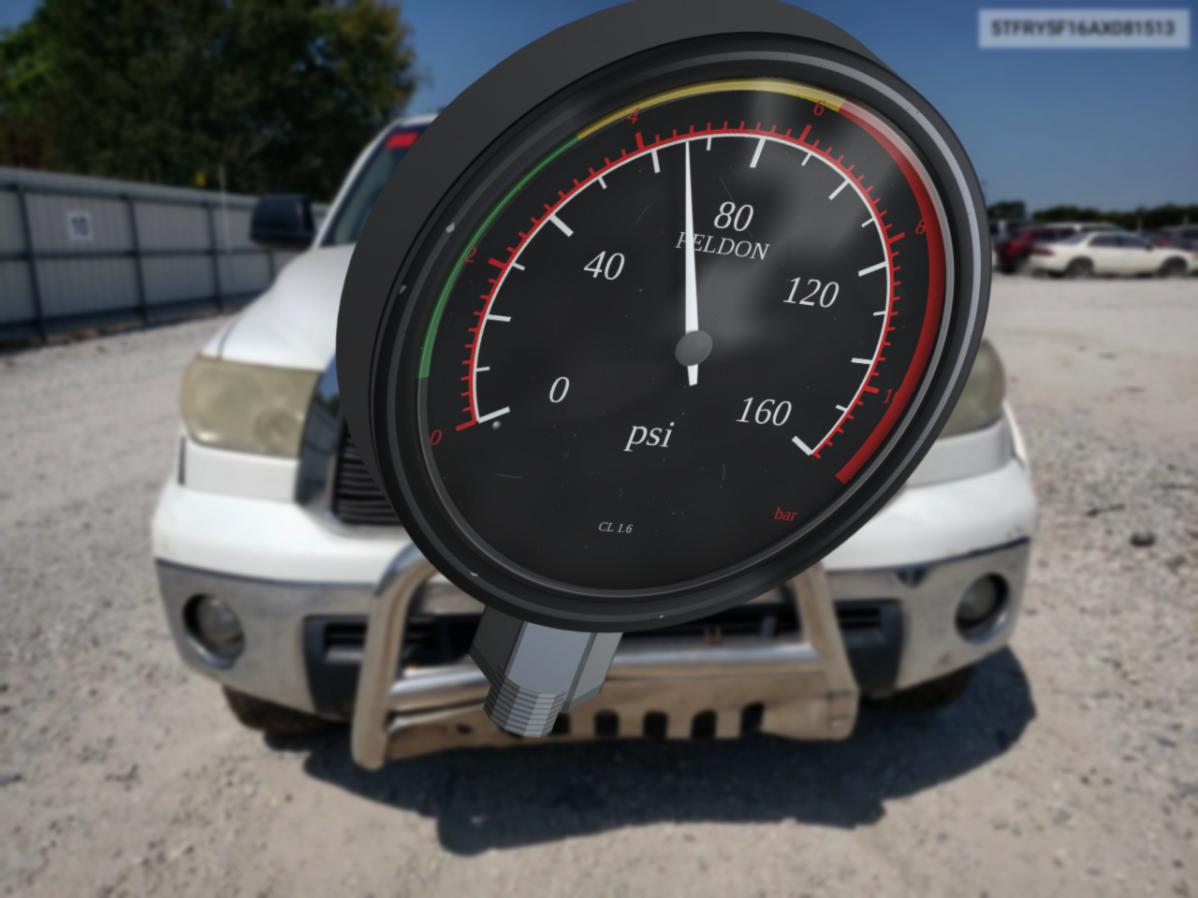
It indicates 65 psi
